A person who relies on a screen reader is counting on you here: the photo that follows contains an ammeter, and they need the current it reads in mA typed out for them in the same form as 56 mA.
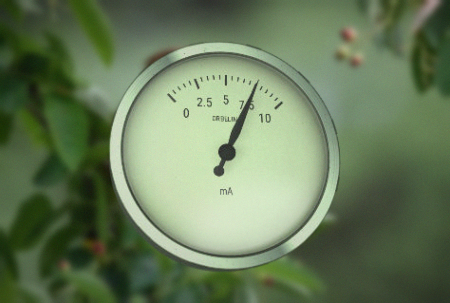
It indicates 7.5 mA
